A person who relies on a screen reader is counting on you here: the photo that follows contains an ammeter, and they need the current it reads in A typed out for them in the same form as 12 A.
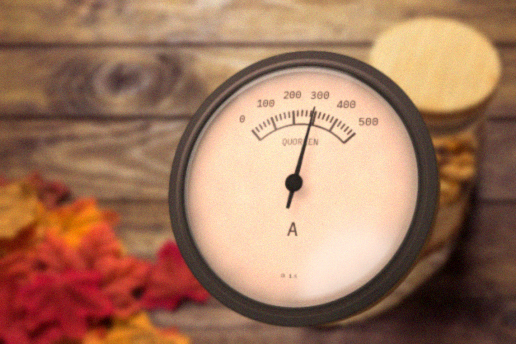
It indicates 300 A
